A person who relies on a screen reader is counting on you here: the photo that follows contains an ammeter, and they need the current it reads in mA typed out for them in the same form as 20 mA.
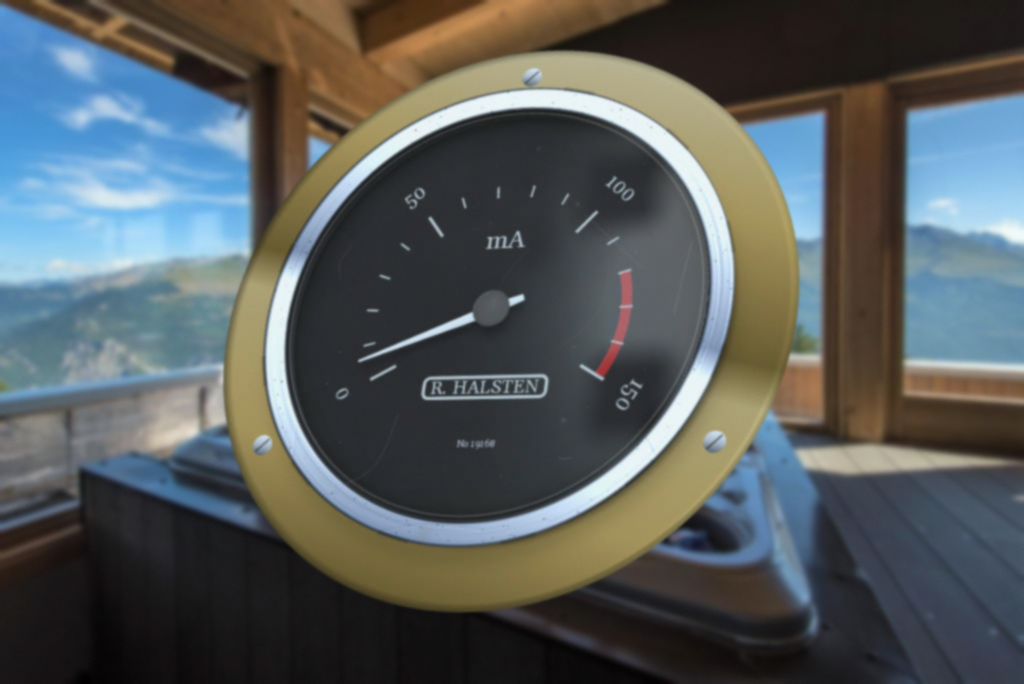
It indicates 5 mA
